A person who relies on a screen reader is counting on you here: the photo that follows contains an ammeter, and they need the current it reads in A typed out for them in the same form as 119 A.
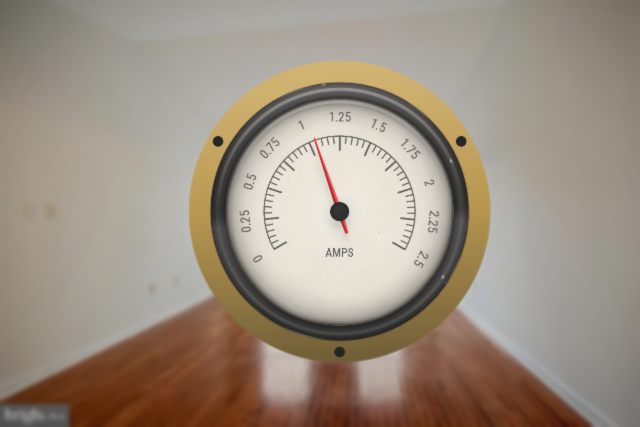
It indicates 1.05 A
